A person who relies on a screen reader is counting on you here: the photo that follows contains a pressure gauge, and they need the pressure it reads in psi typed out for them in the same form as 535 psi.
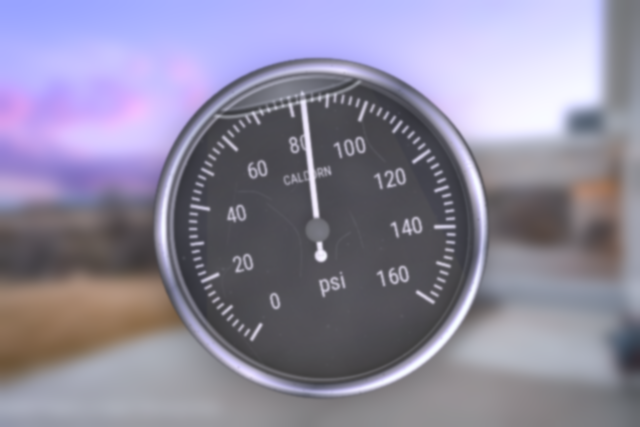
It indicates 84 psi
